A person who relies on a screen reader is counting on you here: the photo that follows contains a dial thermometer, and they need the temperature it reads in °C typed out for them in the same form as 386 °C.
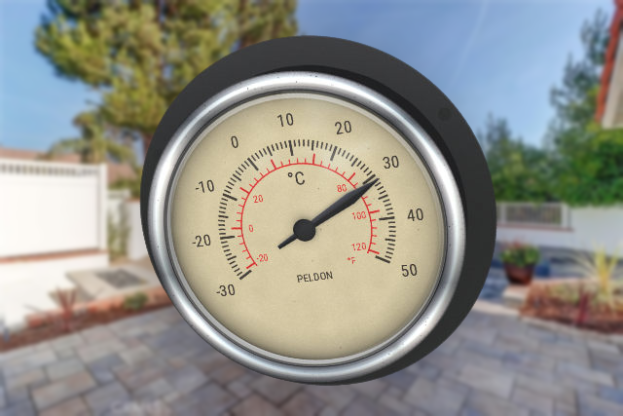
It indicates 31 °C
